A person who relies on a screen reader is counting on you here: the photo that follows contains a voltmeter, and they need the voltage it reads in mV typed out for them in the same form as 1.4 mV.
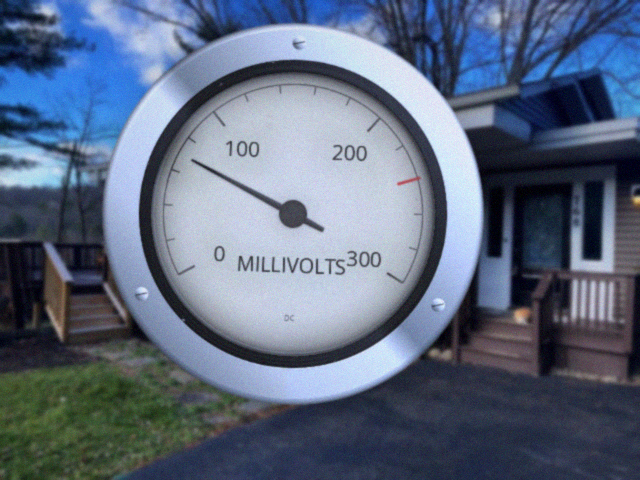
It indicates 70 mV
